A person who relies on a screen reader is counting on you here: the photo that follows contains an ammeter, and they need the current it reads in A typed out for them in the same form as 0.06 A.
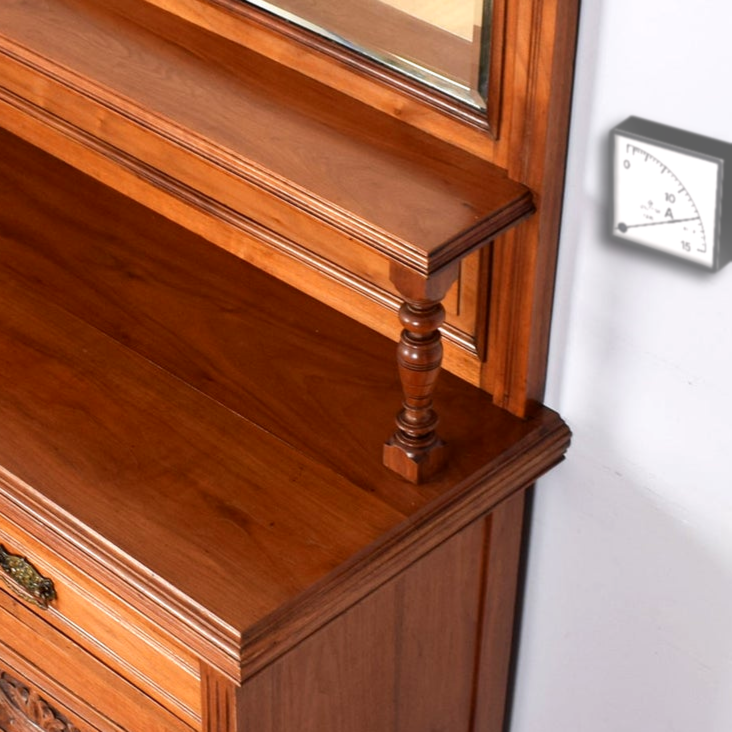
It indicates 12.5 A
